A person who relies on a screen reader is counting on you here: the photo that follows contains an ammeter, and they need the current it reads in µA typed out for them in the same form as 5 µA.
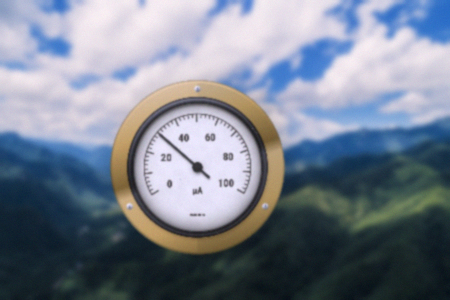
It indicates 30 µA
